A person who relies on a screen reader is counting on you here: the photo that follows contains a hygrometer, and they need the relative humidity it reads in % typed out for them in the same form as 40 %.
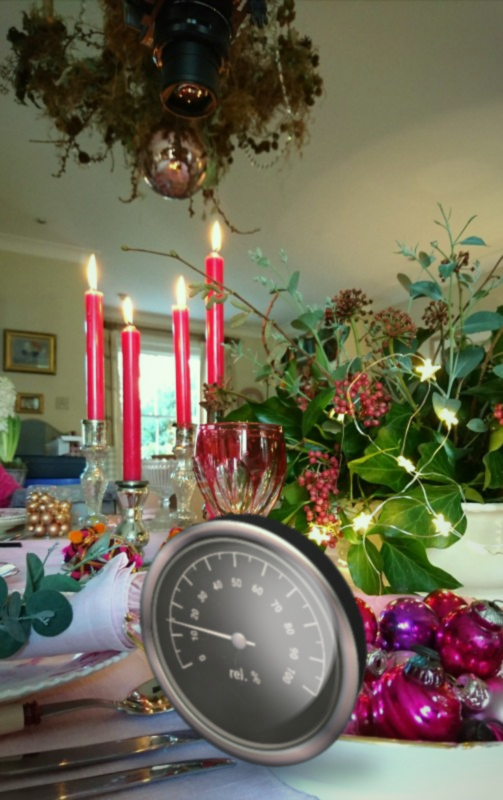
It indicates 15 %
